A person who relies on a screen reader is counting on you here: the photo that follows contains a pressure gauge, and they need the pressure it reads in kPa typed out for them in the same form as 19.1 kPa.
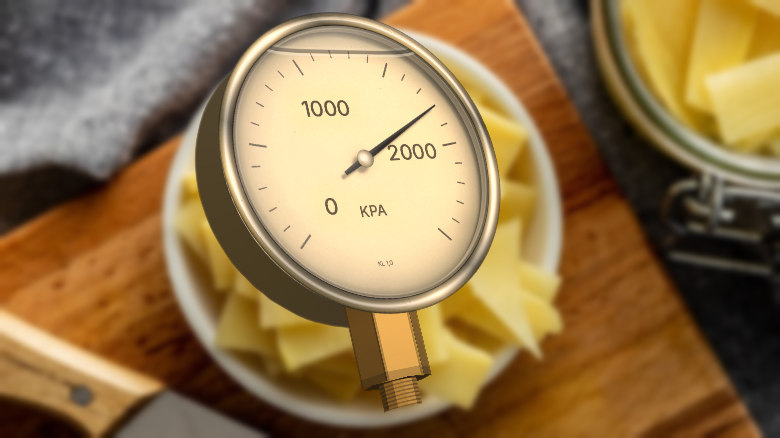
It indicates 1800 kPa
